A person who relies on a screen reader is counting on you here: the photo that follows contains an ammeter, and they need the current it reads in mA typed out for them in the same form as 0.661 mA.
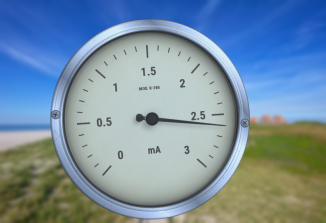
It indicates 2.6 mA
